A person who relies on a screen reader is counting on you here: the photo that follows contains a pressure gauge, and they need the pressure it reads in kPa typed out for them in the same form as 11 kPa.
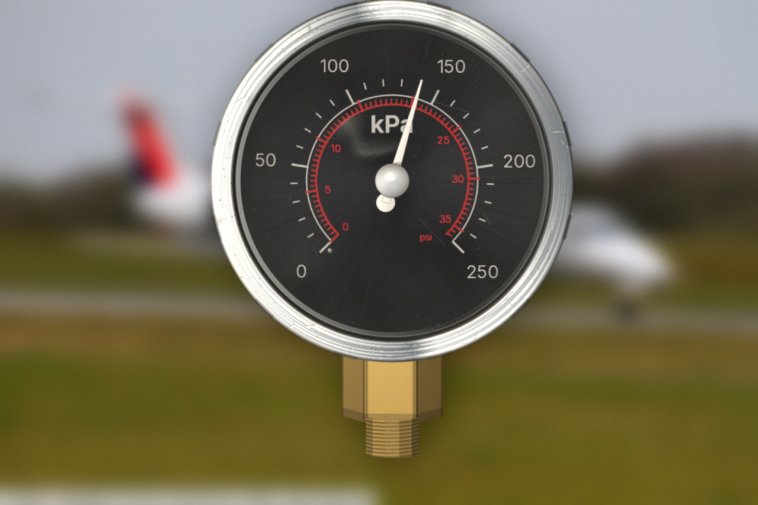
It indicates 140 kPa
